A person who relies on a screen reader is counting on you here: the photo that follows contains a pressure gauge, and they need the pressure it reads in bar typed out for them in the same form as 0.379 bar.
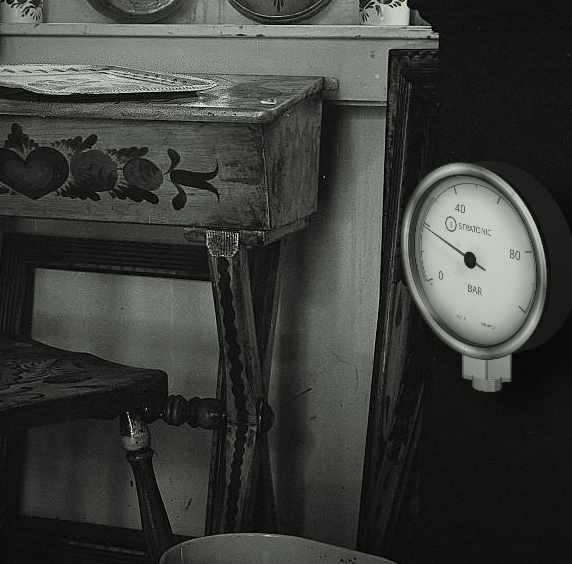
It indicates 20 bar
